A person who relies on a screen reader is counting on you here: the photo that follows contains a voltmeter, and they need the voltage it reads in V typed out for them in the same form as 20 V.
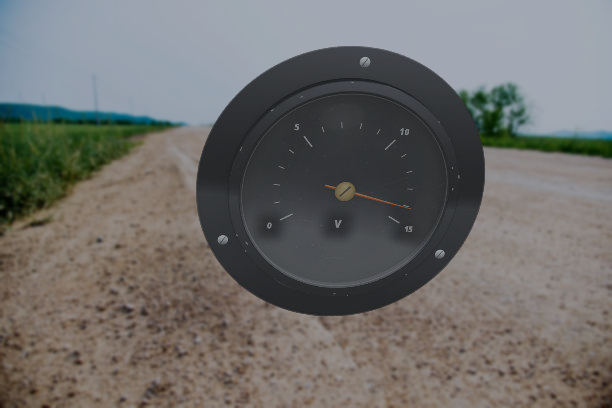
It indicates 14 V
